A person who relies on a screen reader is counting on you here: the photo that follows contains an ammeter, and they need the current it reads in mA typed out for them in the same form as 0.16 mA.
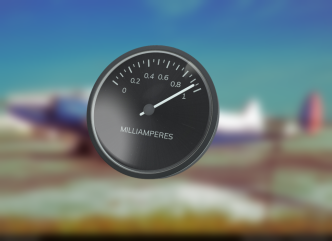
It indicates 0.95 mA
